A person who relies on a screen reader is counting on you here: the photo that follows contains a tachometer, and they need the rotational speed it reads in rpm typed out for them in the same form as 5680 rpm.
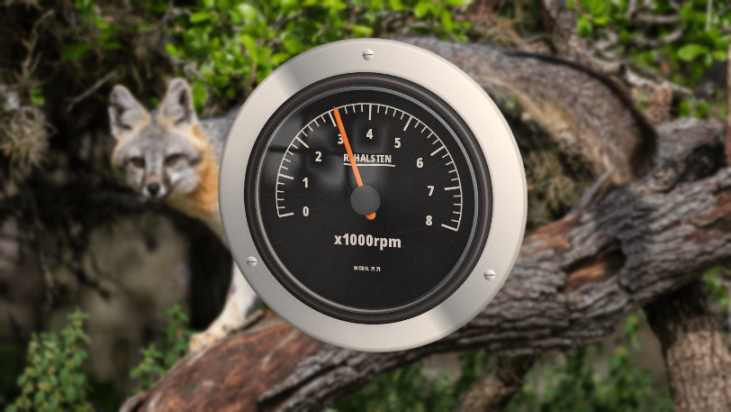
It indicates 3200 rpm
